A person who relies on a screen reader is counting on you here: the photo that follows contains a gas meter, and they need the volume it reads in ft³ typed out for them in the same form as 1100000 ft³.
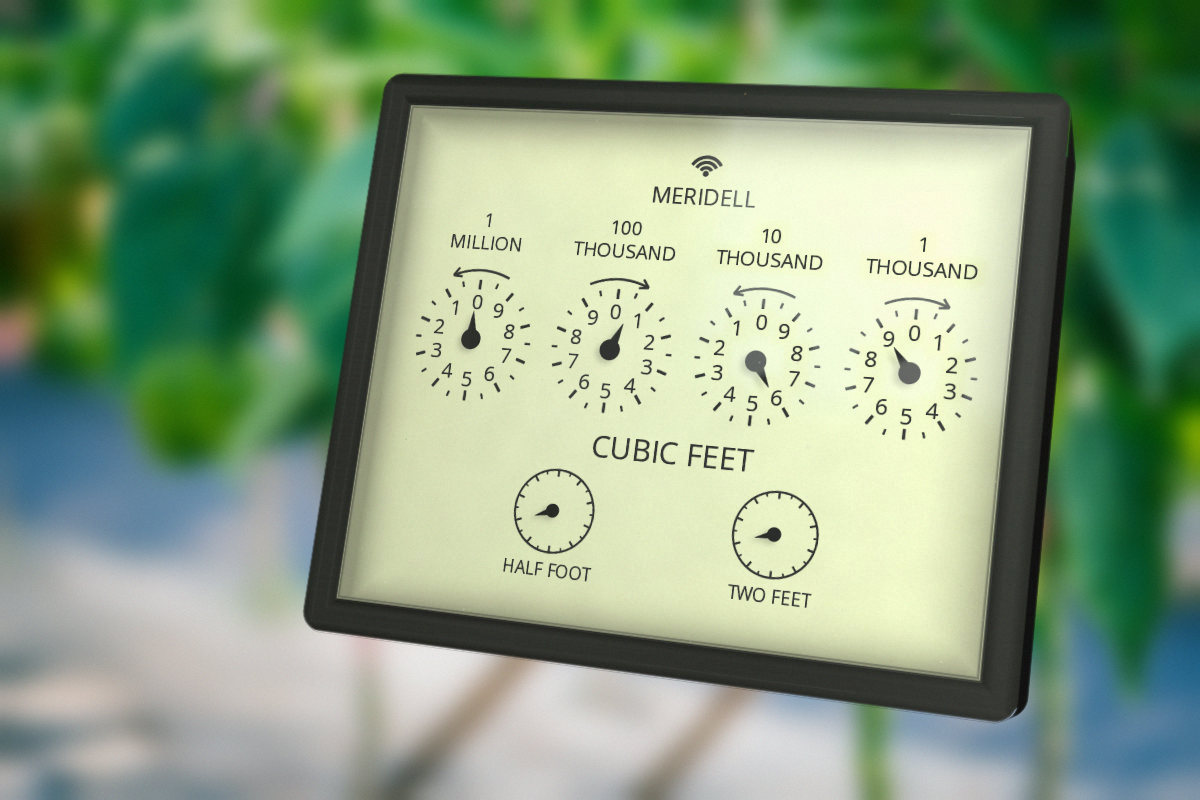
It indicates 5900 ft³
